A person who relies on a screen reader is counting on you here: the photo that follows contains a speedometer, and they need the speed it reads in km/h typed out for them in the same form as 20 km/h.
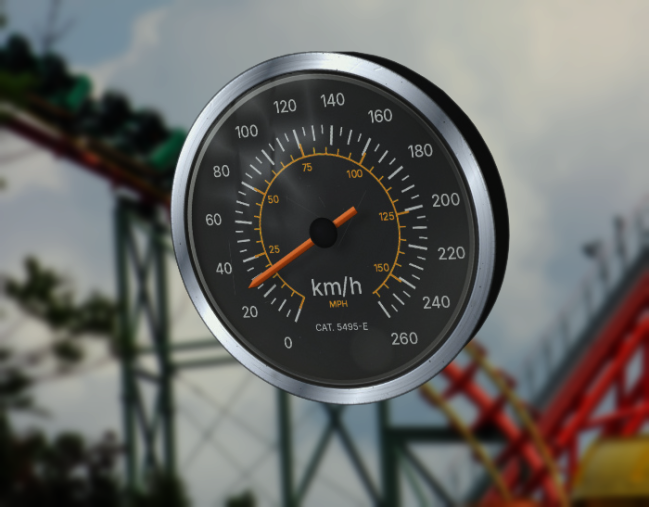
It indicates 27.5 km/h
